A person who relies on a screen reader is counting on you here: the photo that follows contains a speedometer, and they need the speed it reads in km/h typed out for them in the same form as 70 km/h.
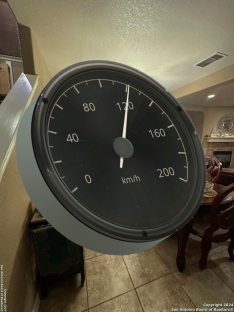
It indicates 120 km/h
